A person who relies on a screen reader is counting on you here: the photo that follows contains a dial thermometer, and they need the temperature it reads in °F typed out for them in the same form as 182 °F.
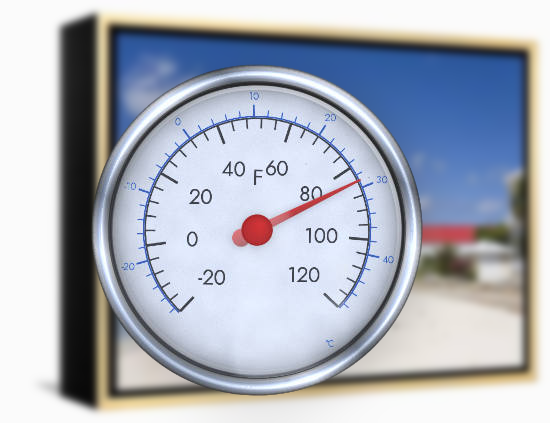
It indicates 84 °F
